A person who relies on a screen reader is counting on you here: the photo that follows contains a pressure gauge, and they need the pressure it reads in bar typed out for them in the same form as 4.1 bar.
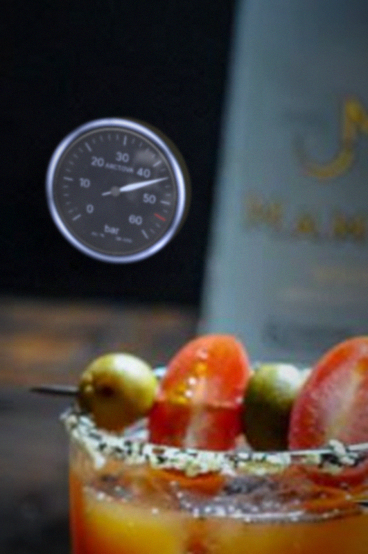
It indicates 44 bar
